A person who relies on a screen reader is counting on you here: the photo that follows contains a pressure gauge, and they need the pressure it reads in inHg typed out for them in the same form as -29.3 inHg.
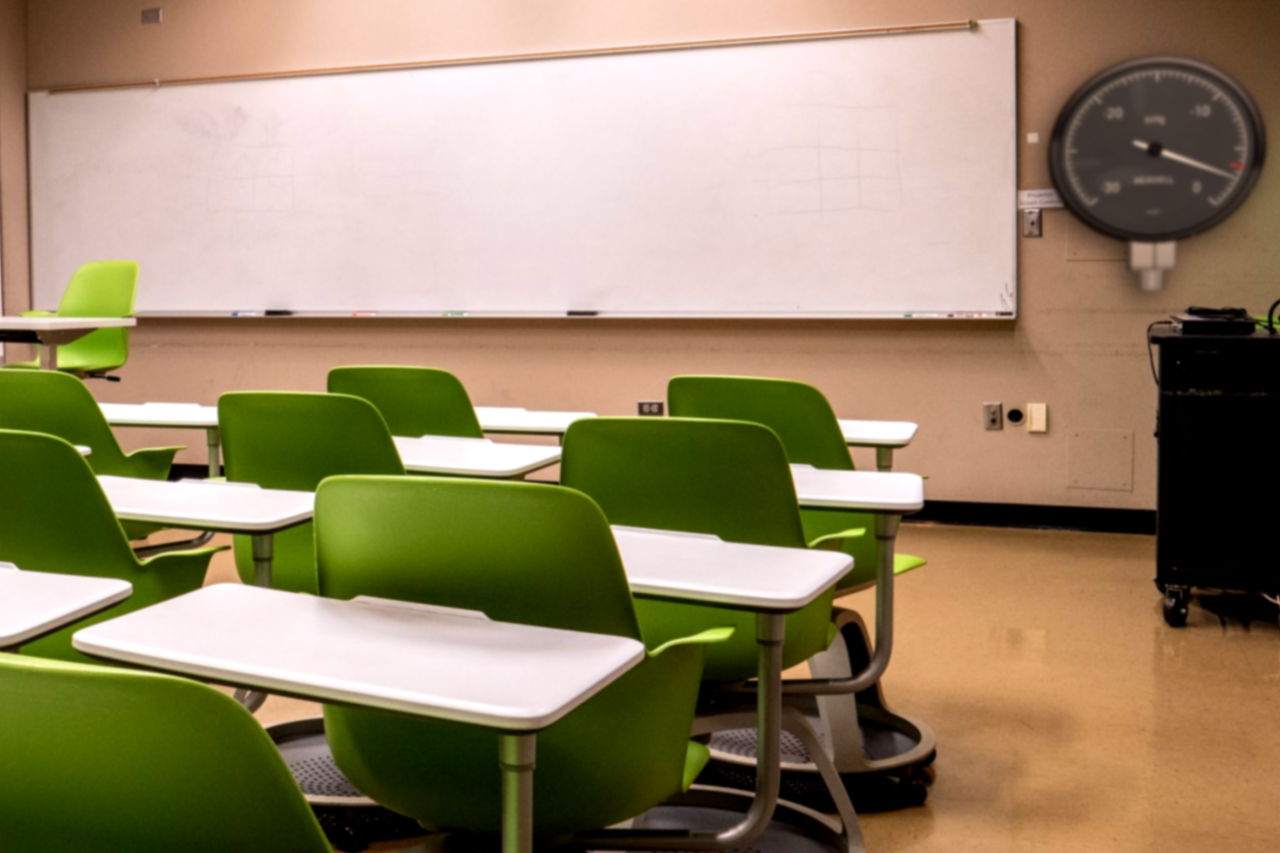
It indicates -2.5 inHg
